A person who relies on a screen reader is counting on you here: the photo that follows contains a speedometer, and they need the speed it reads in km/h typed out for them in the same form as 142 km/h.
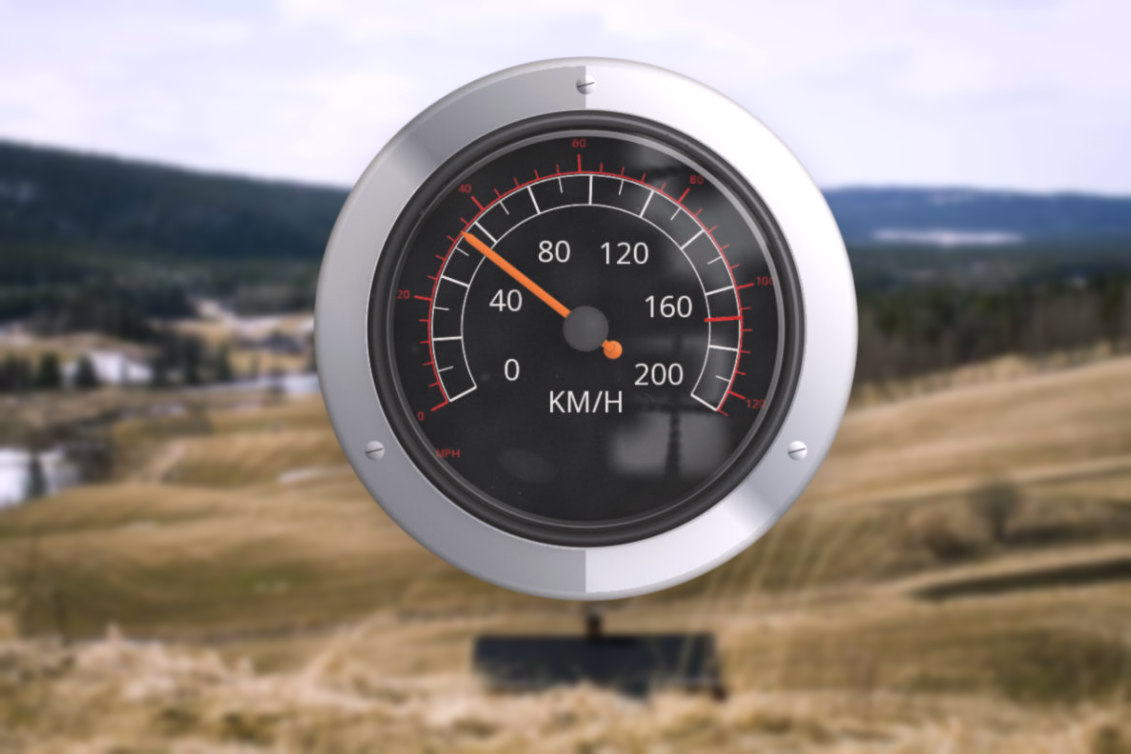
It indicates 55 km/h
